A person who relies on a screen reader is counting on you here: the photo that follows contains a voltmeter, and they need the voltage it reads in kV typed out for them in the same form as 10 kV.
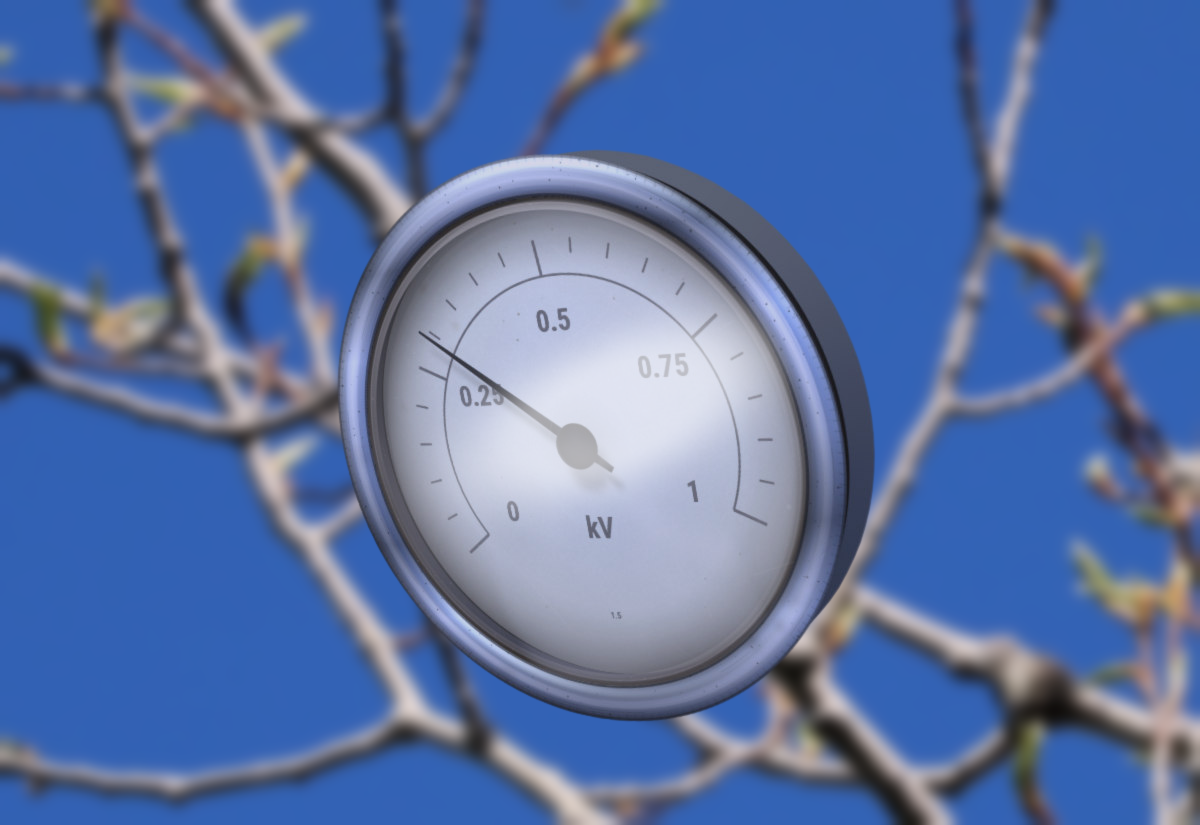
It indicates 0.3 kV
